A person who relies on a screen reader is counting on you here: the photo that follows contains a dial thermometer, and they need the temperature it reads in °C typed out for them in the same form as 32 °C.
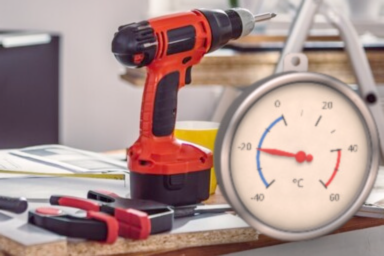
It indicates -20 °C
